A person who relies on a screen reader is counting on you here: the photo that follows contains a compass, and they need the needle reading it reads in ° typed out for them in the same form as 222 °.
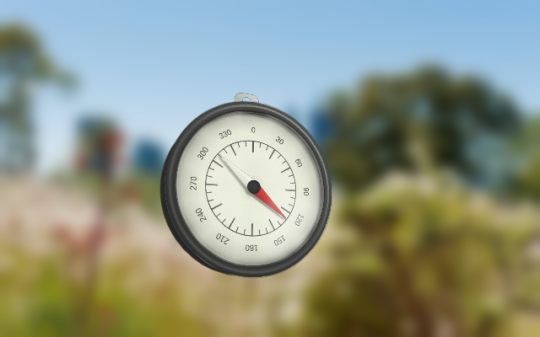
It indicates 130 °
